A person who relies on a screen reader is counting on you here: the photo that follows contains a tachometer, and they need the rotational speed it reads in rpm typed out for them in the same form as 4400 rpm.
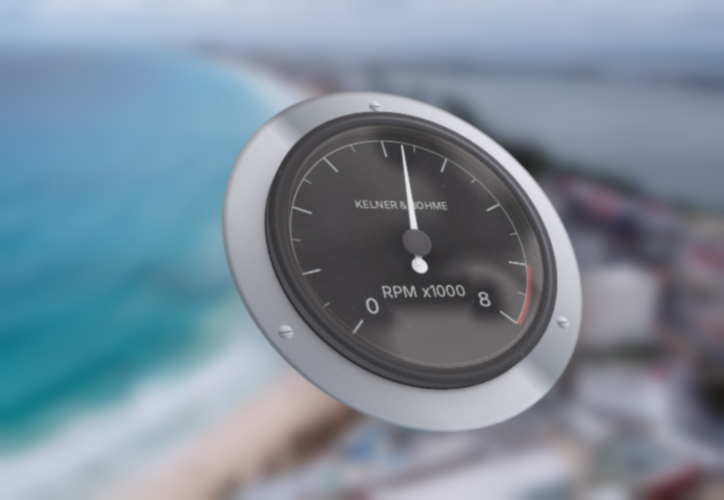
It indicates 4250 rpm
